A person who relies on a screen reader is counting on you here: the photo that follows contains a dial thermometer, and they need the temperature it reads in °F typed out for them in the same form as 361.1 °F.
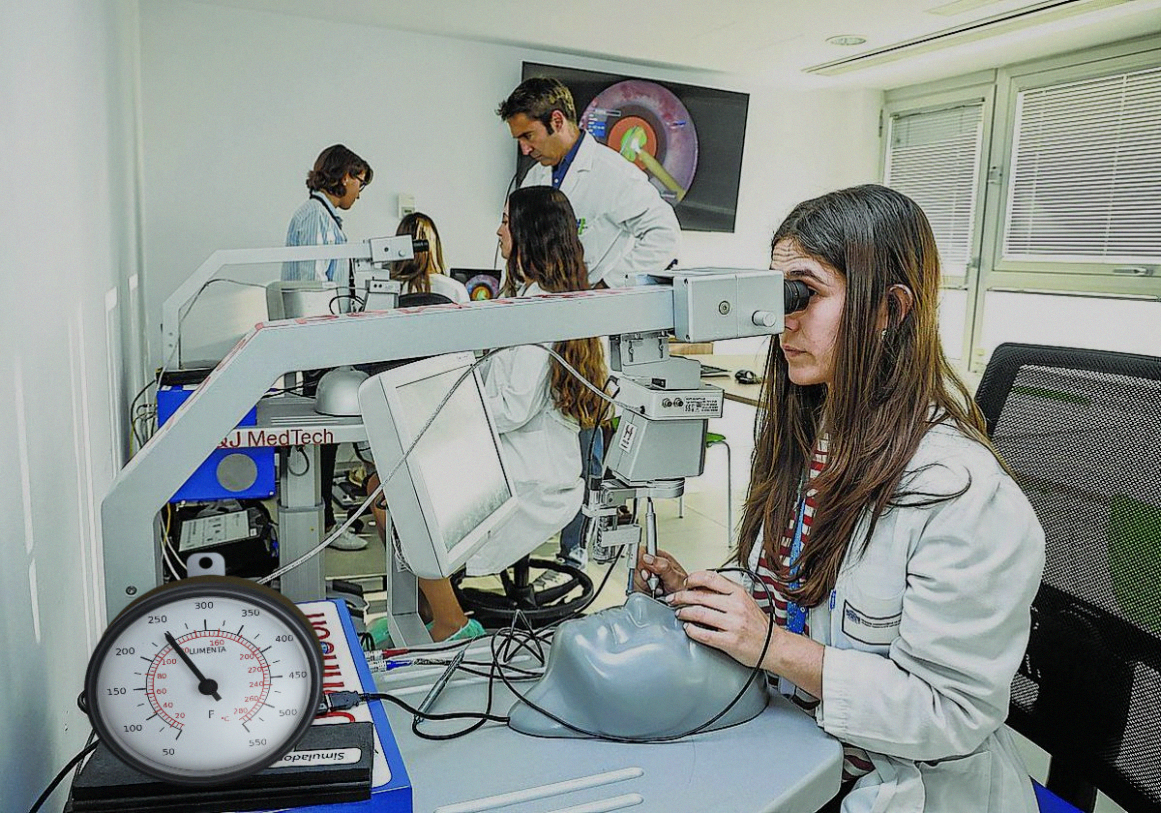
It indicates 250 °F
